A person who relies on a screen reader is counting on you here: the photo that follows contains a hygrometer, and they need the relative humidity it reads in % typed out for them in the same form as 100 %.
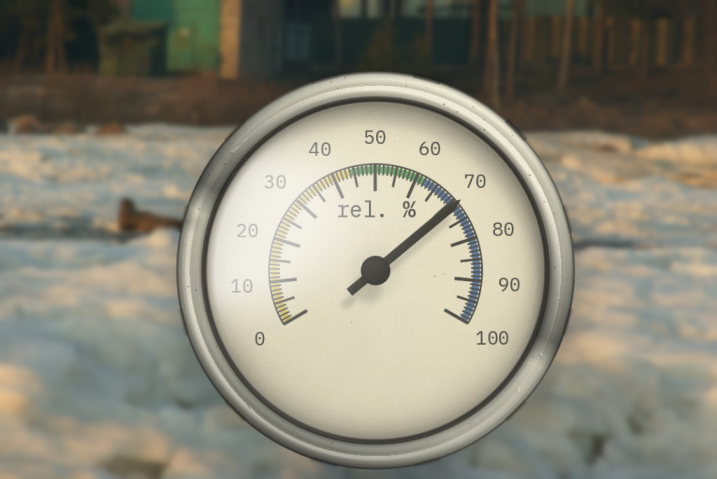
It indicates 71 %
